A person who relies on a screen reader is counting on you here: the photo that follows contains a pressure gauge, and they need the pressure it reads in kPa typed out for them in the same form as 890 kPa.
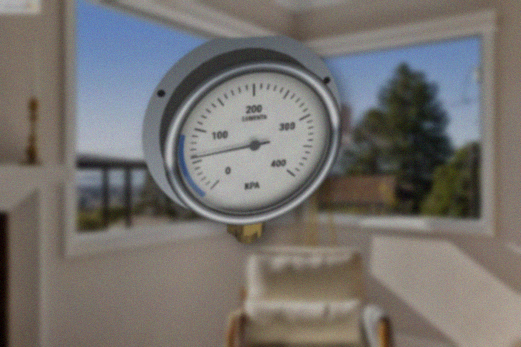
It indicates 60 kPa
